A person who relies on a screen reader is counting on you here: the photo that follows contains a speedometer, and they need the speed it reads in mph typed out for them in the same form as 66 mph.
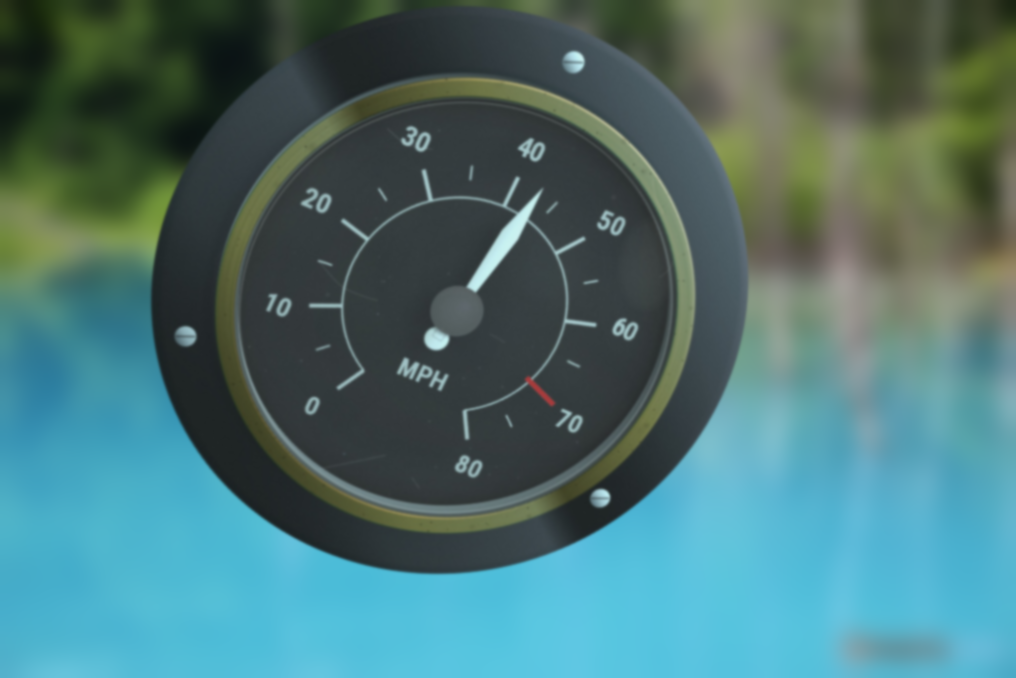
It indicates 42.5 mph
